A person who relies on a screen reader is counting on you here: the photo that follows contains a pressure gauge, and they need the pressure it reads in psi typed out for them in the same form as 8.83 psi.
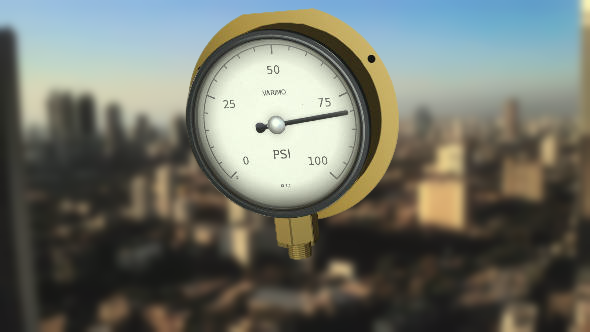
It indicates 80 psi
